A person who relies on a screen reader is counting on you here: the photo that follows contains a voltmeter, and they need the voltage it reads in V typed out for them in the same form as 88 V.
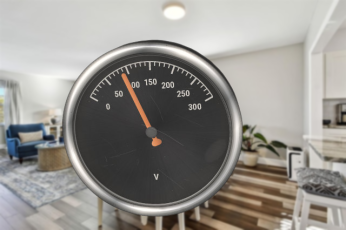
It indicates 90 V
